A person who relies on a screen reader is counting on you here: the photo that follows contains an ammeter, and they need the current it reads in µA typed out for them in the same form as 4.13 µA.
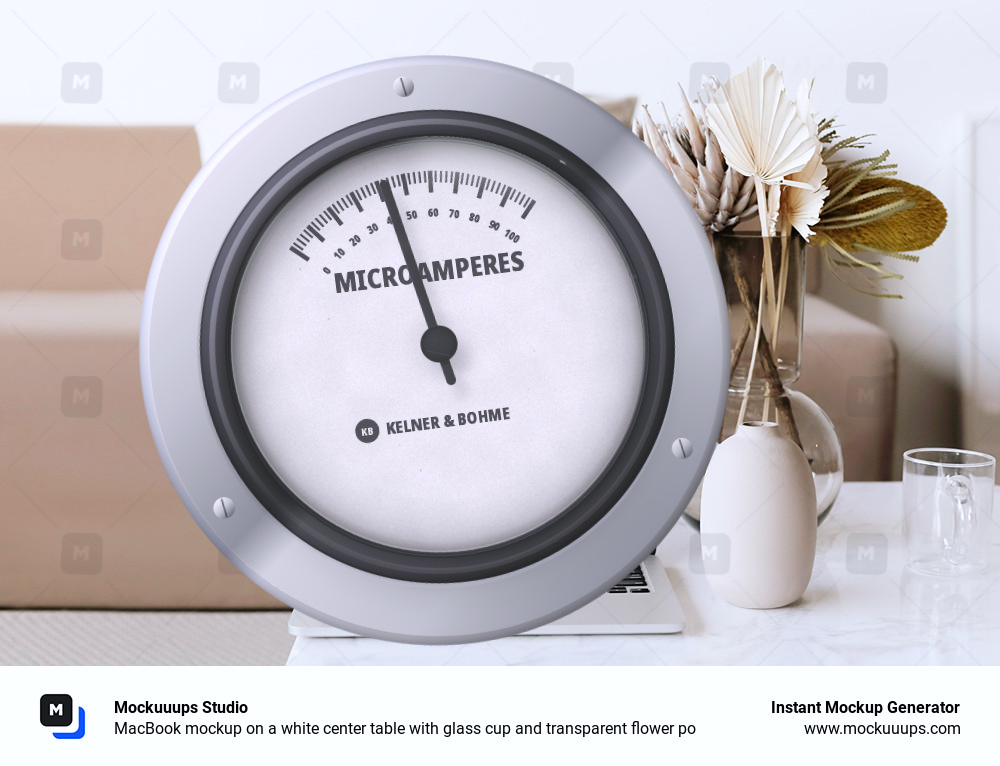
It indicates 42 µA
